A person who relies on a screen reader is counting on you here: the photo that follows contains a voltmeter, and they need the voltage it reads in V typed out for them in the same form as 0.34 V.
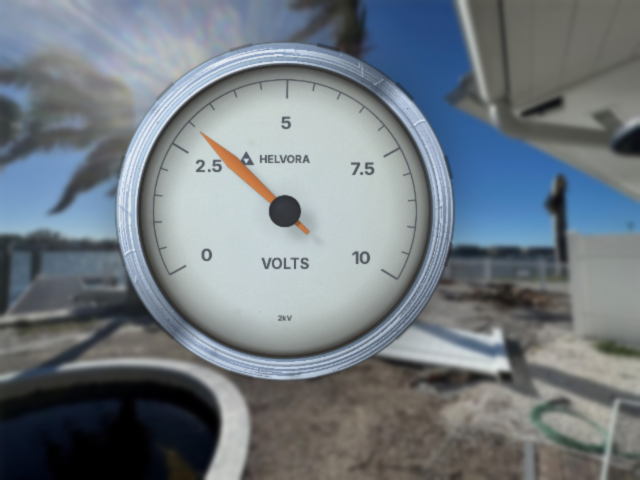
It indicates 3 V
